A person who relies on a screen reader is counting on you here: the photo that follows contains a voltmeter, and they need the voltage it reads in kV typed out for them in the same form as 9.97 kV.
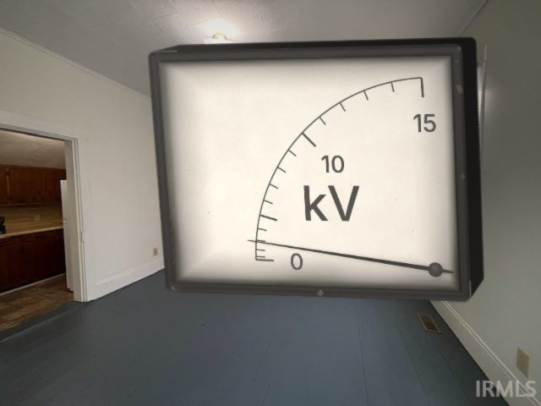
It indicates 3 kV
